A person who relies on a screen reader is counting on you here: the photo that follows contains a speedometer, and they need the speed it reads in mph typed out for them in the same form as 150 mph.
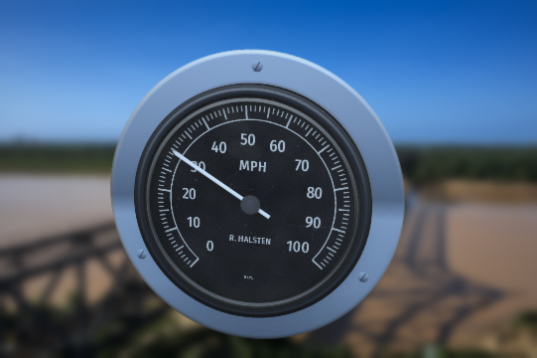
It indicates 30 mph
